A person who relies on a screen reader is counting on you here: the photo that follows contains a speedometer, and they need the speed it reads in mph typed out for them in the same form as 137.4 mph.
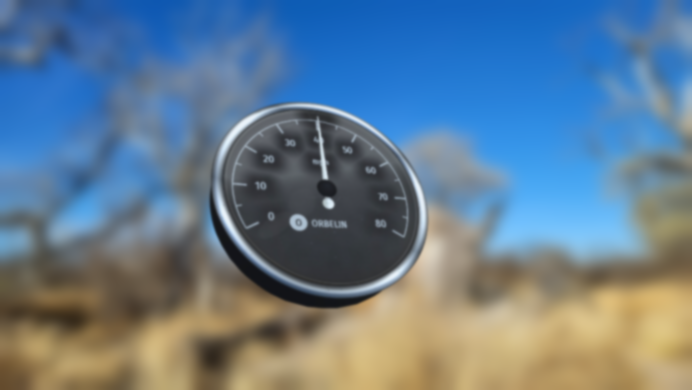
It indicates 40 mph
